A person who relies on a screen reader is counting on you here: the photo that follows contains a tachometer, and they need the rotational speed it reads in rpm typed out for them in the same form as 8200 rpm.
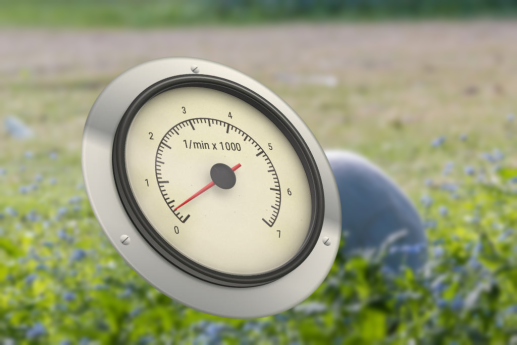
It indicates 300 rpm
